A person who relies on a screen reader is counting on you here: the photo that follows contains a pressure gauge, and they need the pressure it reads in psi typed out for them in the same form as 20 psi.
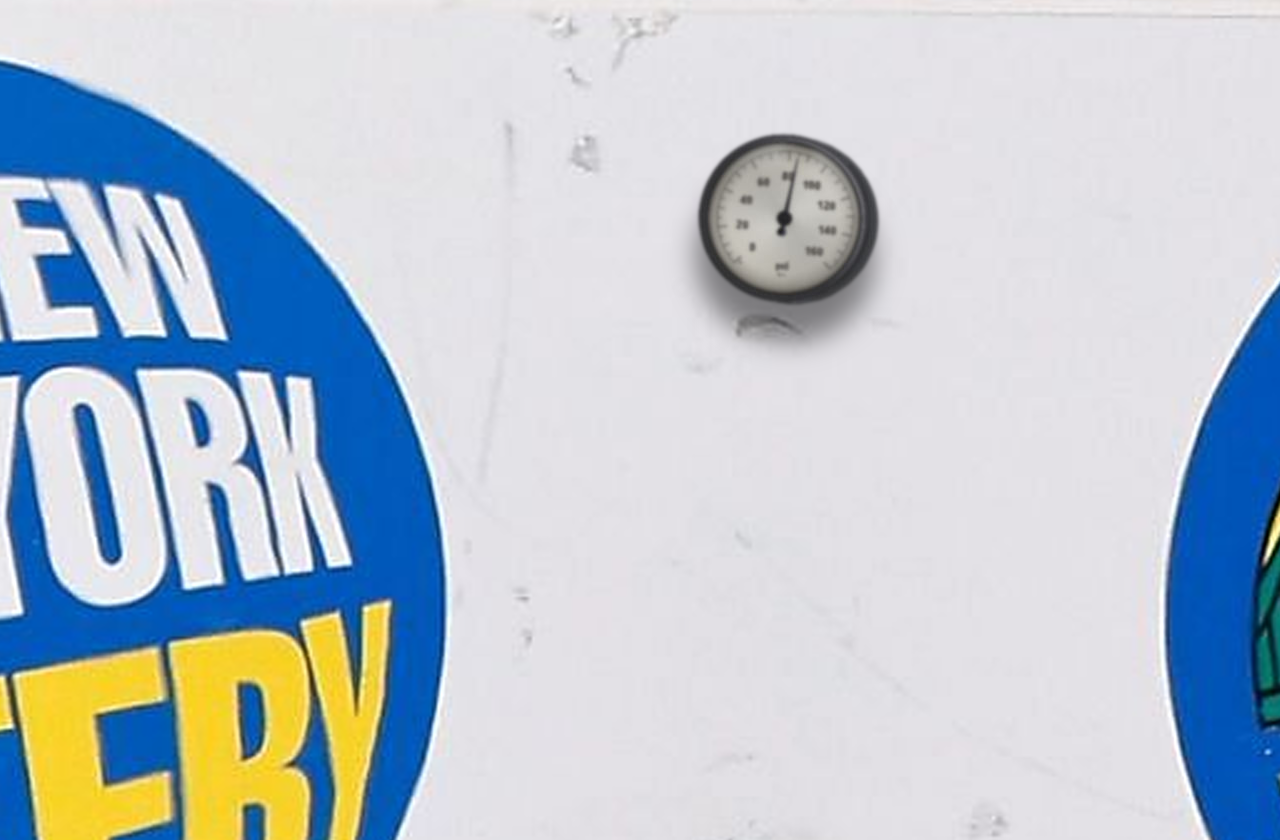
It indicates 85 psi
